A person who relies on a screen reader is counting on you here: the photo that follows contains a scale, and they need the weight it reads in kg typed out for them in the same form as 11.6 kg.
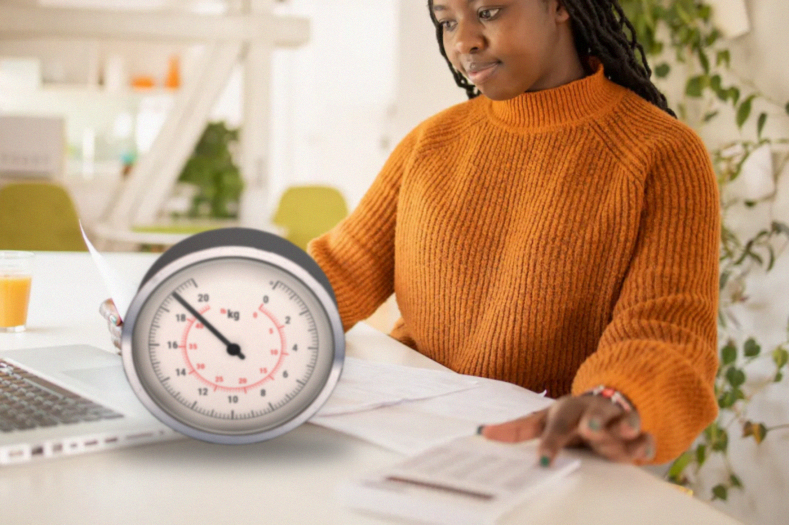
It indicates 19 kg
